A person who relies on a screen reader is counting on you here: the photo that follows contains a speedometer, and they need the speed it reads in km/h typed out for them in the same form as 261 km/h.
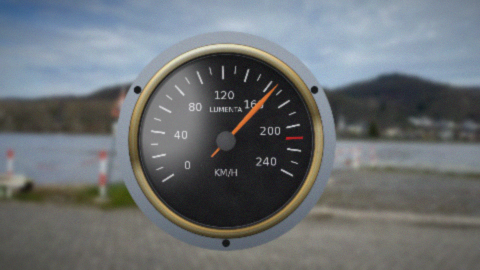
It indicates 165 km/h
